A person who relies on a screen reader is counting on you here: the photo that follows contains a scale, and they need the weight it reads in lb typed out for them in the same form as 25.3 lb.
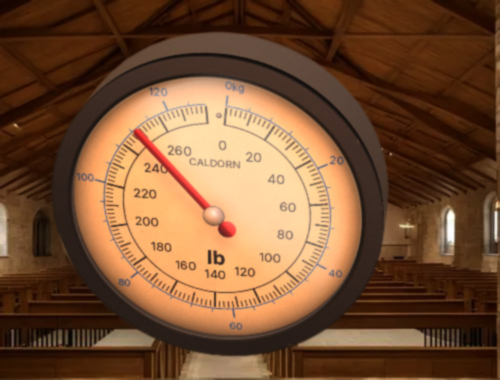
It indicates 250 lb
